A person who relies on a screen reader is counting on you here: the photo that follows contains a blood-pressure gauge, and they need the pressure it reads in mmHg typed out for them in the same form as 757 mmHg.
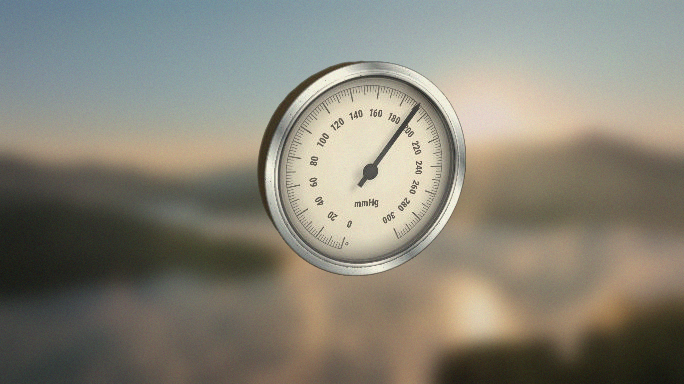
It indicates 190 mmHg
